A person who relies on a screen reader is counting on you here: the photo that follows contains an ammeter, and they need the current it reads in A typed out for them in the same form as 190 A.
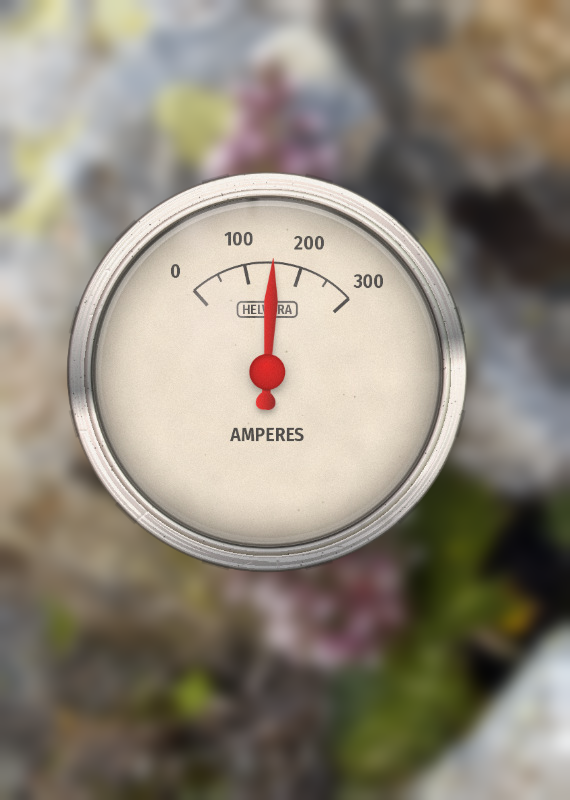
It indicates 150 A
